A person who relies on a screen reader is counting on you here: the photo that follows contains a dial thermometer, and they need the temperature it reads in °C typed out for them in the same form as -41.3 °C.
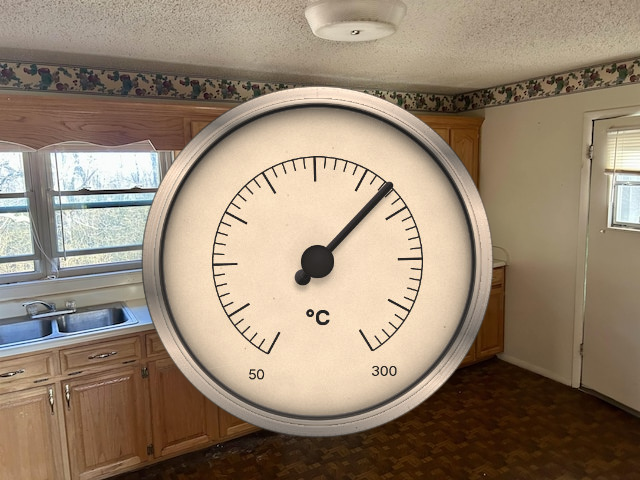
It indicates 212.5 °C
